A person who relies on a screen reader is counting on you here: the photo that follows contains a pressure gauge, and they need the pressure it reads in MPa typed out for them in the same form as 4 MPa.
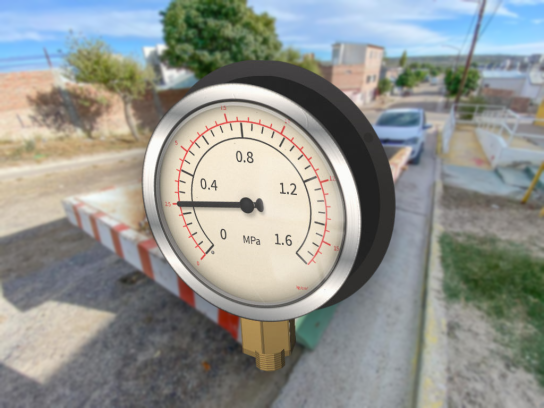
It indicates 0.25 MPa
